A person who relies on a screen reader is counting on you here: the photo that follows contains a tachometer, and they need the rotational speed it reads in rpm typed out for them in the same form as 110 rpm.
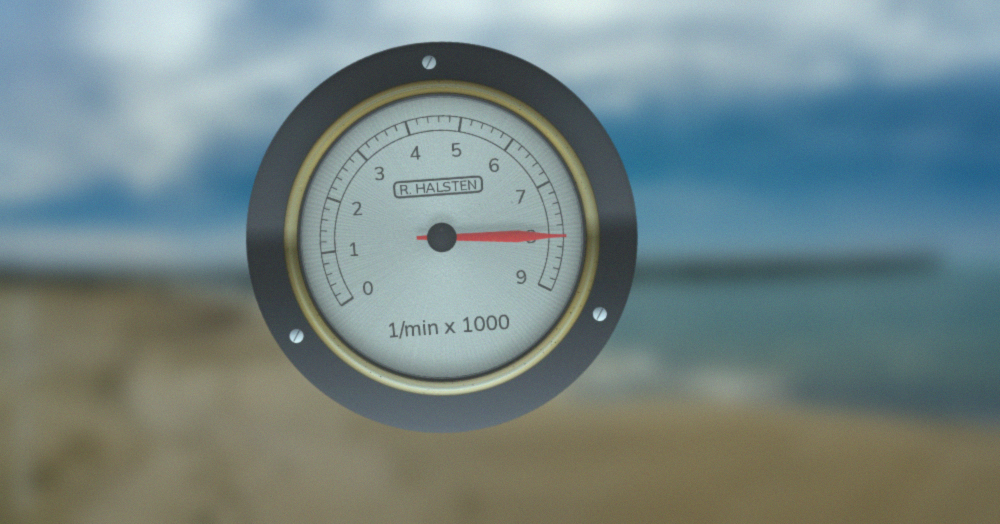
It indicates 8000 rpm
